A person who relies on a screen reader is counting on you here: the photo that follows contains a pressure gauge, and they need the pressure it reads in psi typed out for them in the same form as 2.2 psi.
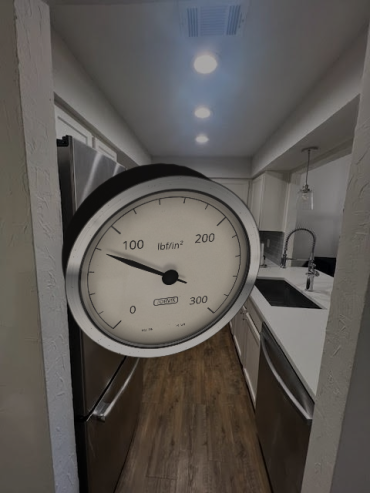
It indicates 80 psi
